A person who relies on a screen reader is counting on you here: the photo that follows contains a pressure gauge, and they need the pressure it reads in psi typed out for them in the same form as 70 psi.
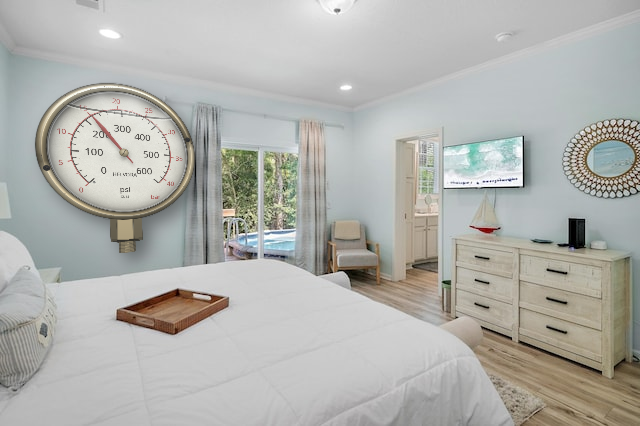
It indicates 220 psi
